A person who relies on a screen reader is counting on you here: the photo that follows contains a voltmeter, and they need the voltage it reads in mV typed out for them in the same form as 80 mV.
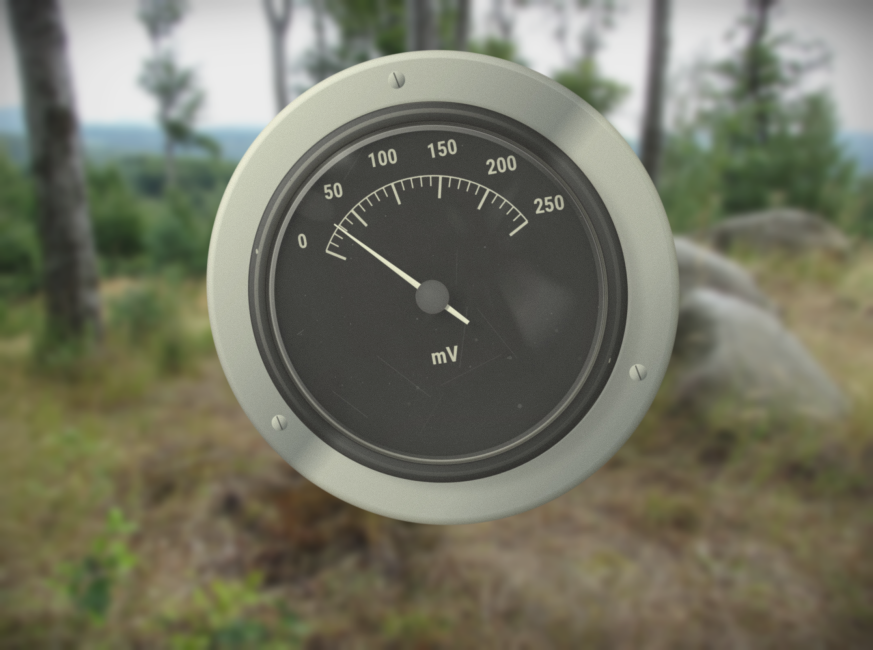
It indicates 30 mV
